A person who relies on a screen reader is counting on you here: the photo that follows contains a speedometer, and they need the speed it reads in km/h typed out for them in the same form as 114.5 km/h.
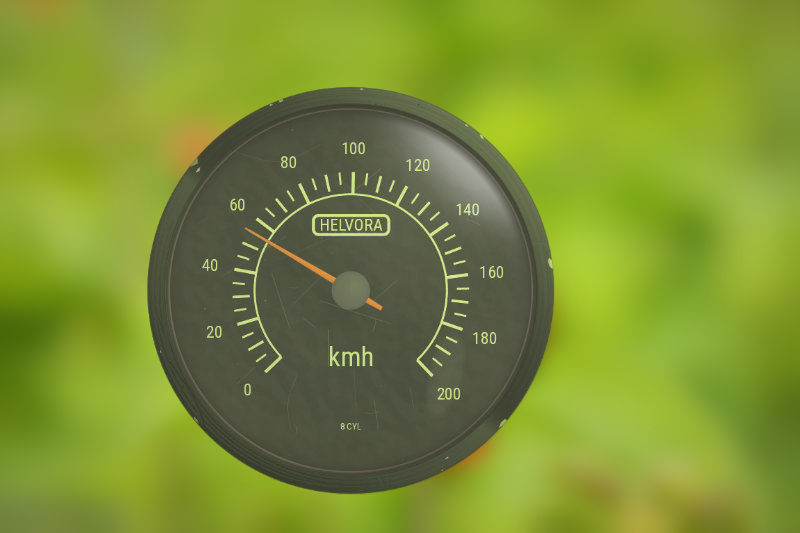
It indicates 55 km/h
